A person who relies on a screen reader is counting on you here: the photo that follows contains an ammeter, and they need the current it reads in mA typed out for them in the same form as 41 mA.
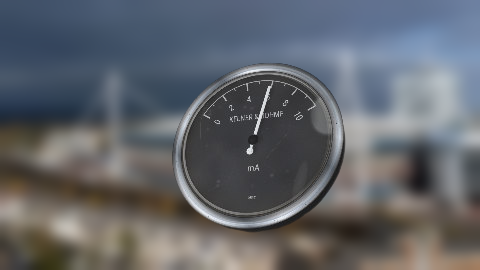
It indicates 6 mA
